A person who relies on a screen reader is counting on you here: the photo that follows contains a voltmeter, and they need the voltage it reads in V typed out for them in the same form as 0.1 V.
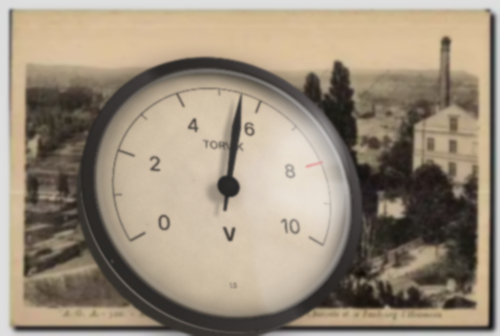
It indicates 5.5 V
